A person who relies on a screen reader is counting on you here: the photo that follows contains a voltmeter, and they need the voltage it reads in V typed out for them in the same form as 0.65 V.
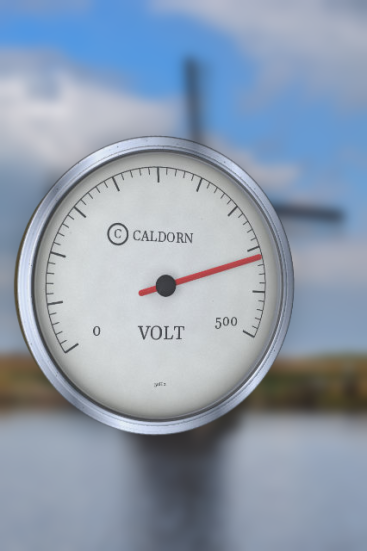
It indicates 410 V
